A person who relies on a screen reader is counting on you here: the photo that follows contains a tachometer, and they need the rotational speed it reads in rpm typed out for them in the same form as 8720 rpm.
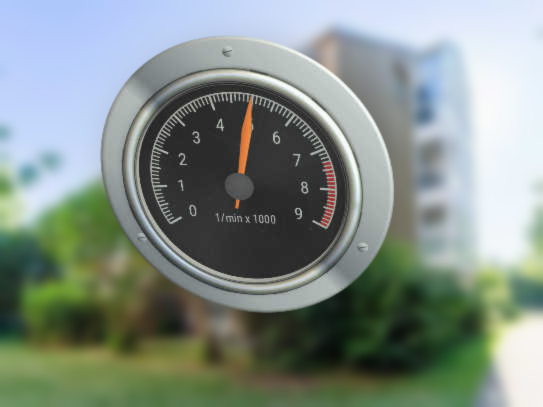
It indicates 5000 rpm
